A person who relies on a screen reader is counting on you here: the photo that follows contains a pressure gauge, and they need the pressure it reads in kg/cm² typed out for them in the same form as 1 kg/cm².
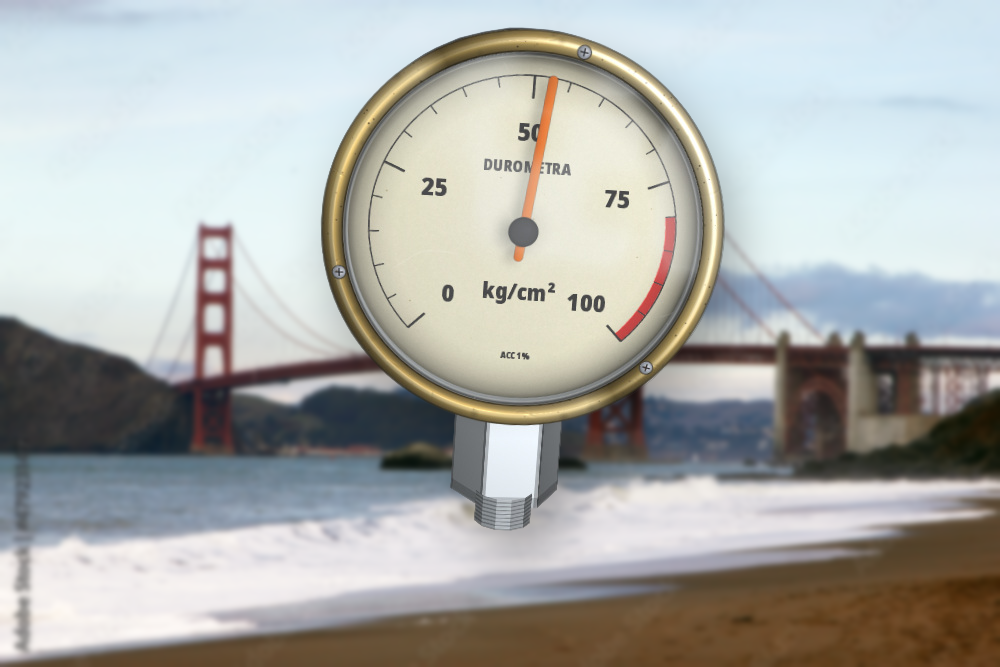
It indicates 52.5 kg/cm²
